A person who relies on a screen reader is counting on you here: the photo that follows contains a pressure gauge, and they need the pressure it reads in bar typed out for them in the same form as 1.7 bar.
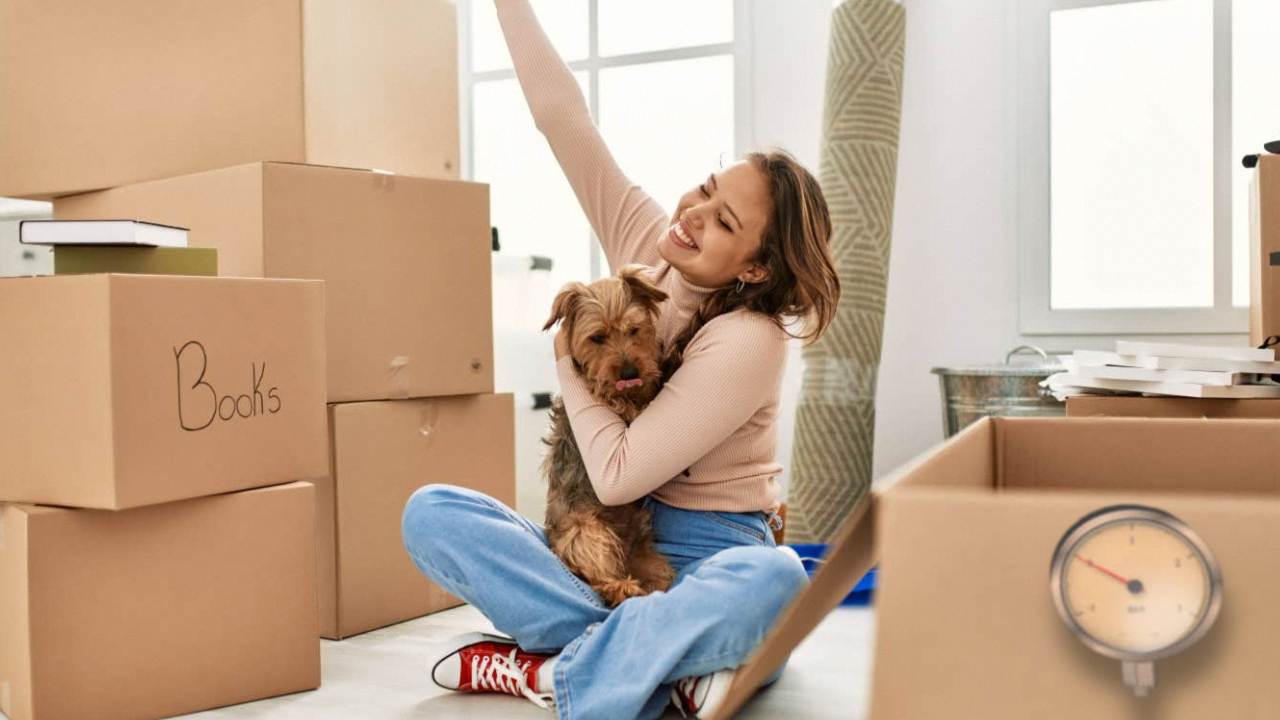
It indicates 0 bar
